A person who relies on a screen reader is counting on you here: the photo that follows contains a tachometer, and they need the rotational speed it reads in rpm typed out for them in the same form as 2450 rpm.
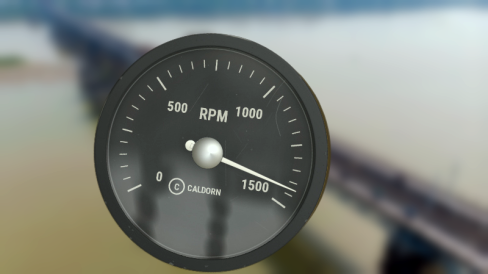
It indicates 1425 rpm
